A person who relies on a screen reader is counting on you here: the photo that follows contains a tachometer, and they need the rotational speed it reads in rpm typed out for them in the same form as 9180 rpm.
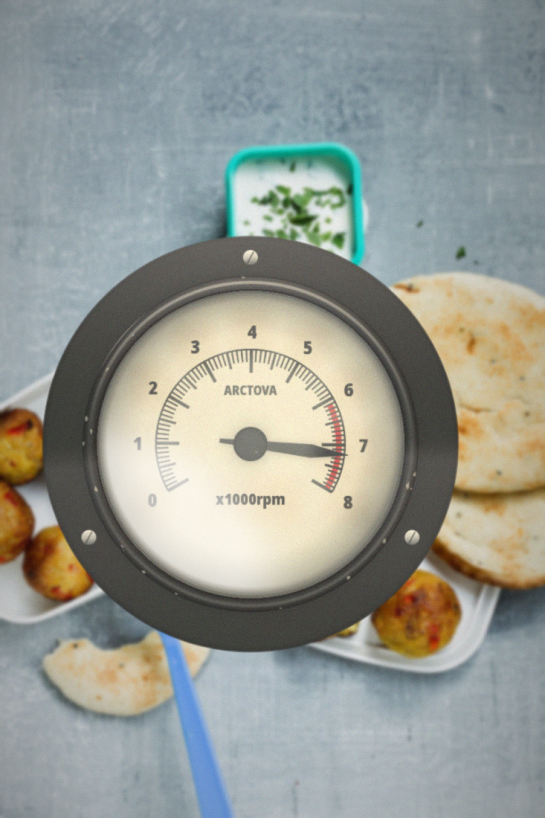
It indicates 7200 rpm
